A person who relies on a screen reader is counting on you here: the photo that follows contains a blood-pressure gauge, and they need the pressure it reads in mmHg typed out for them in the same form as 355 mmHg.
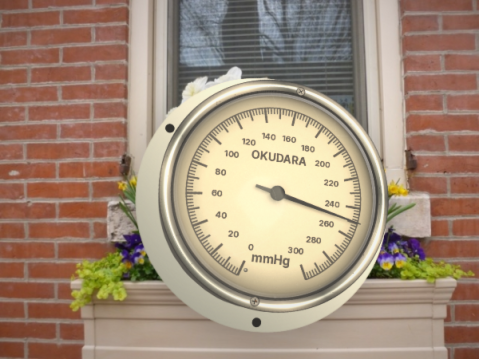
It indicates 250 mmHg
